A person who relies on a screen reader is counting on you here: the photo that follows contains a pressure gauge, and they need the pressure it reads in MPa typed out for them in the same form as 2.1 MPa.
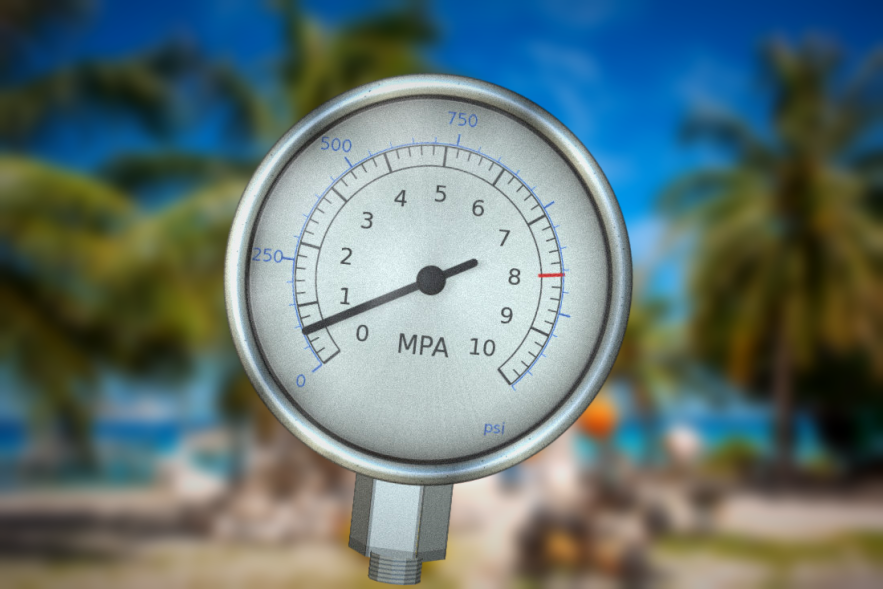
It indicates 0.6 MPa
